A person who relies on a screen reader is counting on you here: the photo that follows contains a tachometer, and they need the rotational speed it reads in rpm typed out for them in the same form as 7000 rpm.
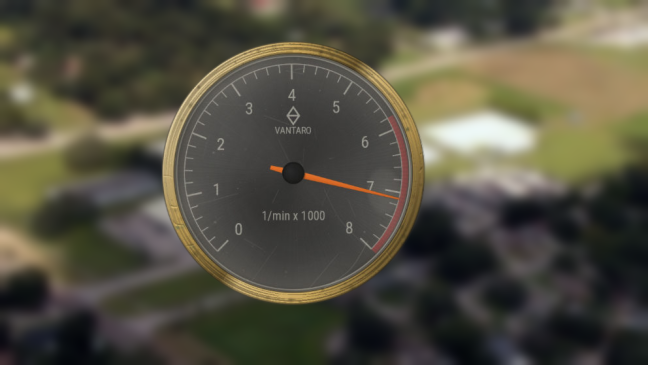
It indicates 7100 rpm
